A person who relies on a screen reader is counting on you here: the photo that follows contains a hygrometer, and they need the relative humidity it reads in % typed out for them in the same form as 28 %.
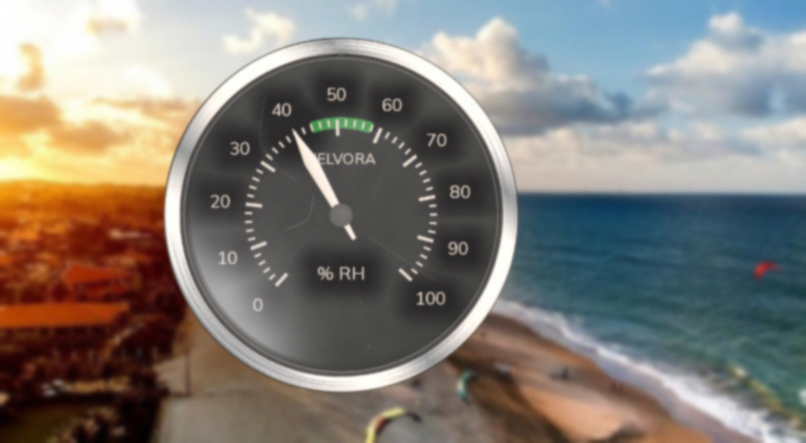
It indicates 40 %
